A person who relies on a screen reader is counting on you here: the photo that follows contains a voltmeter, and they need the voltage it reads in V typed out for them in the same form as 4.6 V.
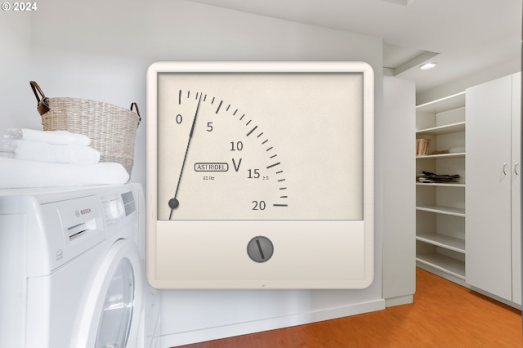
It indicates 2.5 V
